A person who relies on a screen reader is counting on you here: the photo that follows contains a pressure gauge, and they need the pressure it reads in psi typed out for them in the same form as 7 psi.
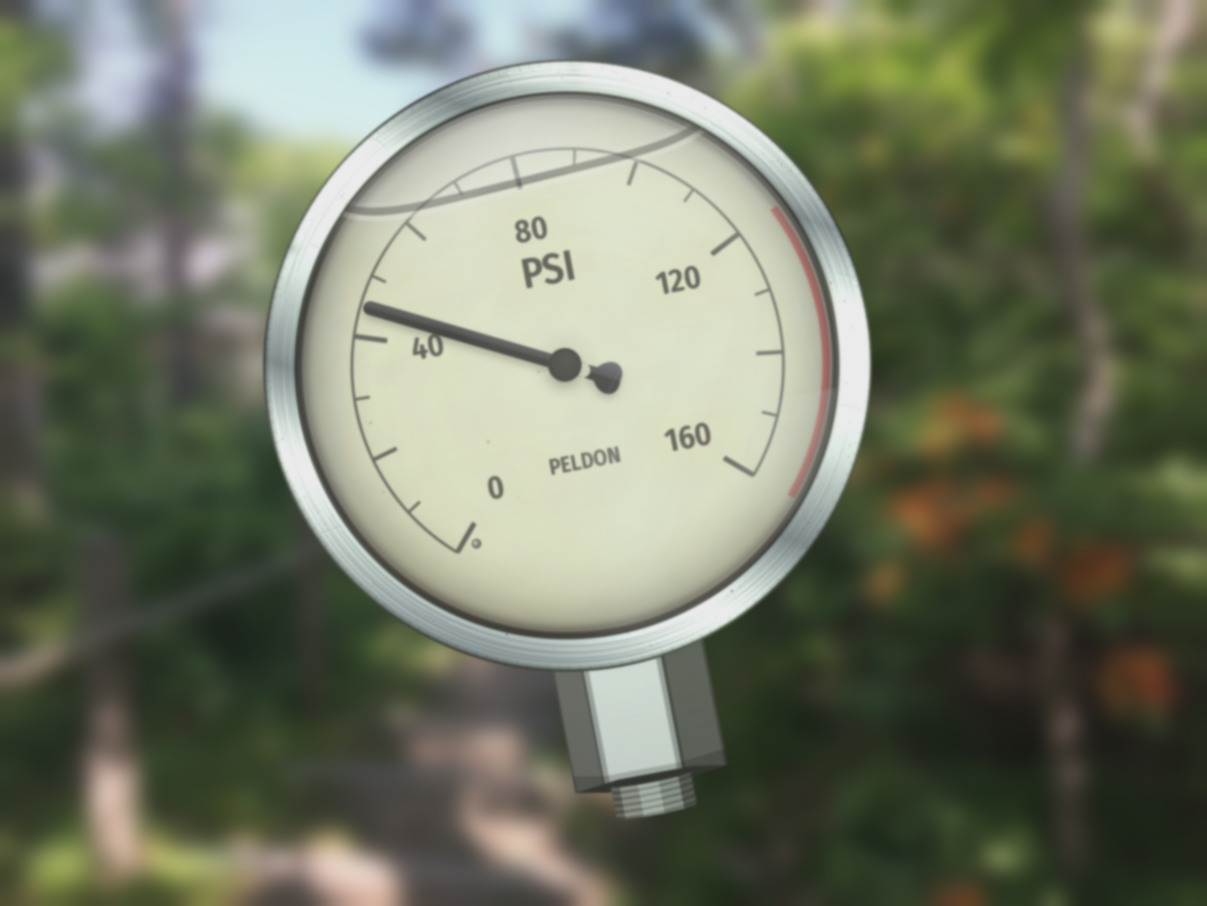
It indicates 45 psi
